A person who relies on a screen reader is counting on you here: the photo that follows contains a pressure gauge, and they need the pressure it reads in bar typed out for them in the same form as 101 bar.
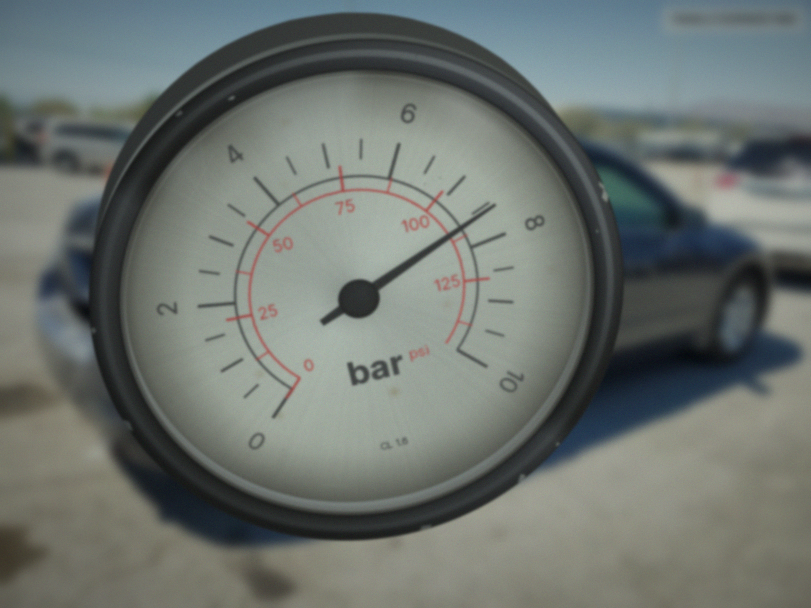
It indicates 7.5 bar
